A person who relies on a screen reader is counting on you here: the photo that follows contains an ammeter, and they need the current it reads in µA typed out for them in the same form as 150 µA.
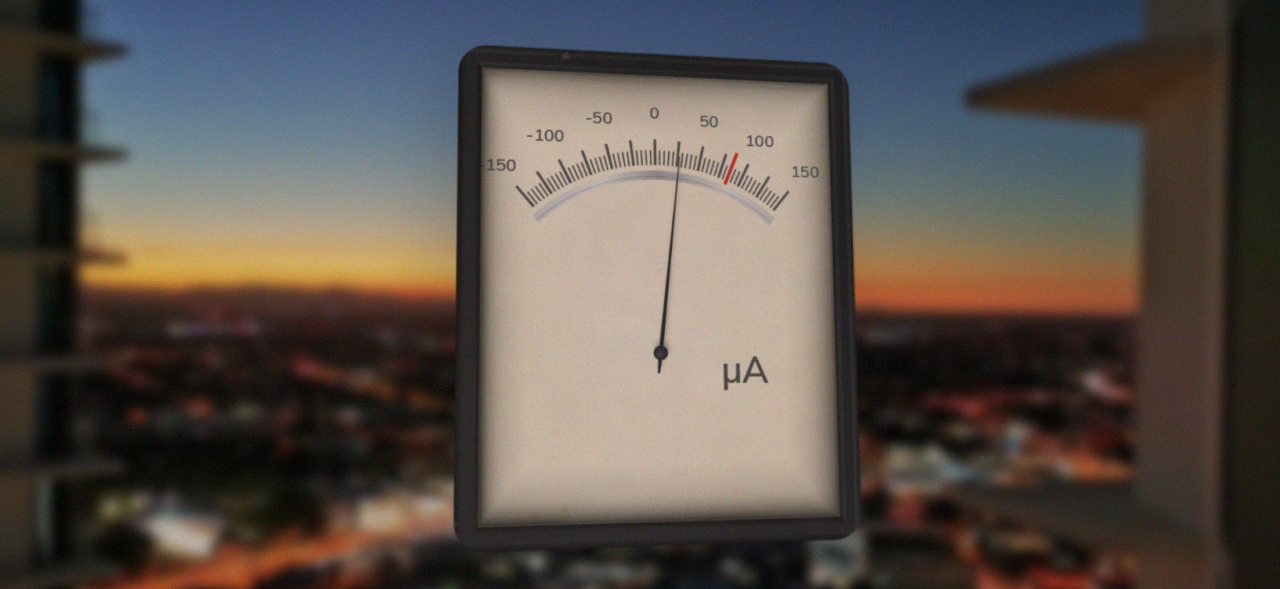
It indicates 25 µA
